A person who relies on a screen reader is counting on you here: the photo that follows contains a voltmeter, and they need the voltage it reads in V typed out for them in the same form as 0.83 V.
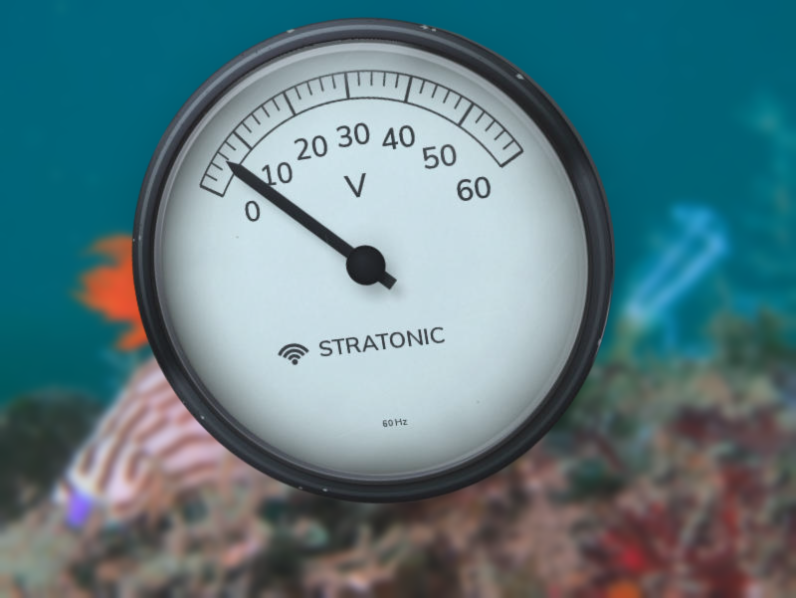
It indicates 6 V
